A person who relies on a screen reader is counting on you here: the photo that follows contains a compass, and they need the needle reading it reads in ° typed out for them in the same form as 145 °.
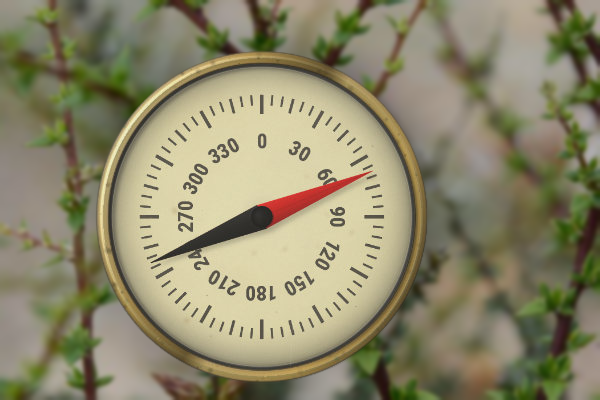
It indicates 67.5 °
